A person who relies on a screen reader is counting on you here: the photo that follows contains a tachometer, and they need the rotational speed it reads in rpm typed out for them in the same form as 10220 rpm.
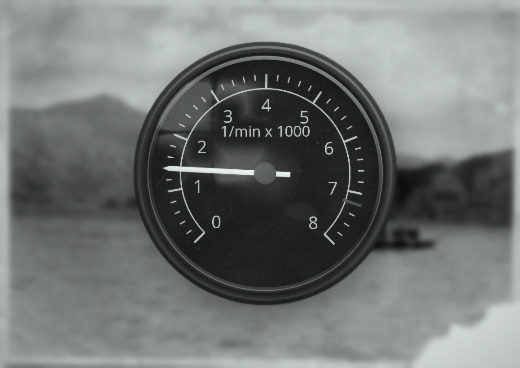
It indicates 1400 rpm
